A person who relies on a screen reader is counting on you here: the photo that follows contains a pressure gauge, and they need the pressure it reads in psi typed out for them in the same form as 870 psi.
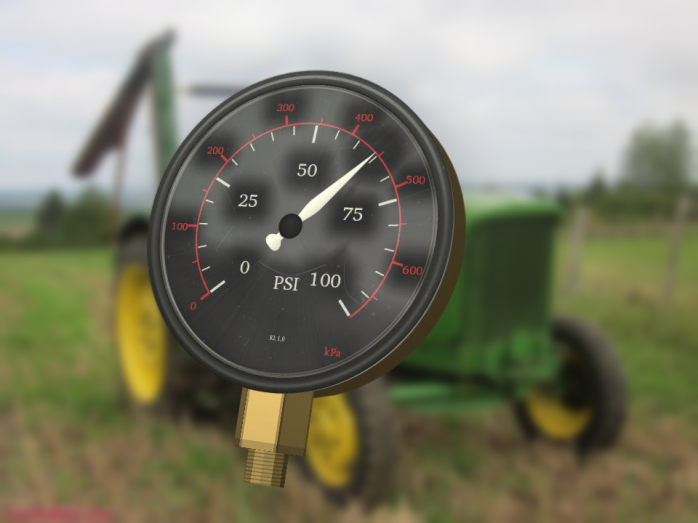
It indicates 65 psi
